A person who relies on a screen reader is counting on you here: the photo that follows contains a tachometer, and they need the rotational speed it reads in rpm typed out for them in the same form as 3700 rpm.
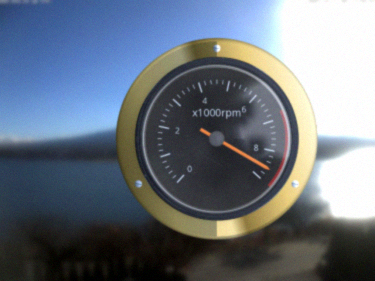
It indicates 8600 rpm
